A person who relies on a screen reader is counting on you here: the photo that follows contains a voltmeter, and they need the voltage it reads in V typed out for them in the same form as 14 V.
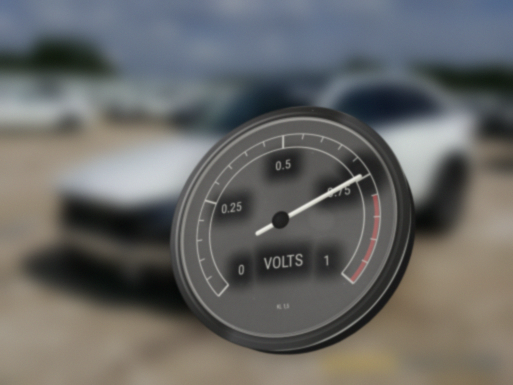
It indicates 0.75 V
